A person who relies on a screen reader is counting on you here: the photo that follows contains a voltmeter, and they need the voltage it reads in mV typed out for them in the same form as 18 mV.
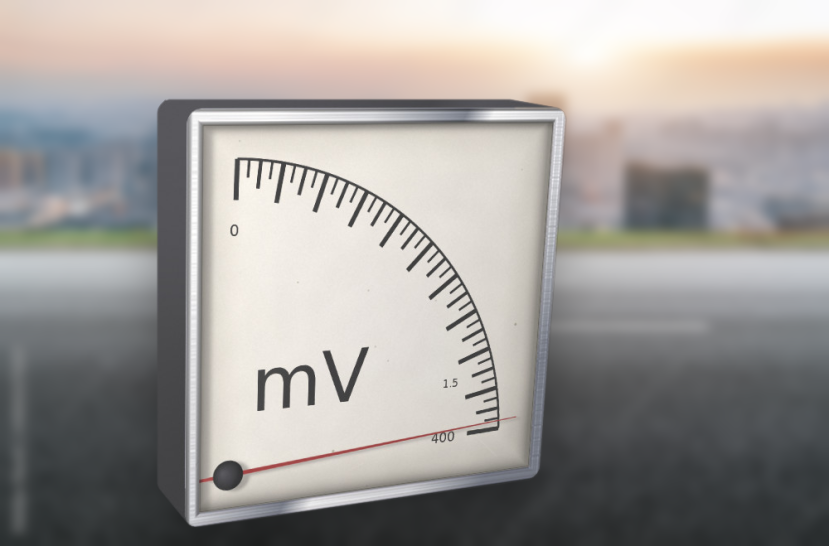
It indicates 390 mV
